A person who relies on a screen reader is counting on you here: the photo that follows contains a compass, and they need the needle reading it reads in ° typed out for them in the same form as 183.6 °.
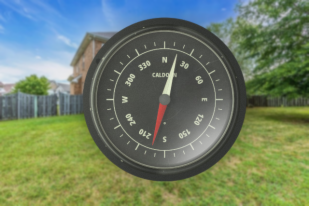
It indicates 195 °
